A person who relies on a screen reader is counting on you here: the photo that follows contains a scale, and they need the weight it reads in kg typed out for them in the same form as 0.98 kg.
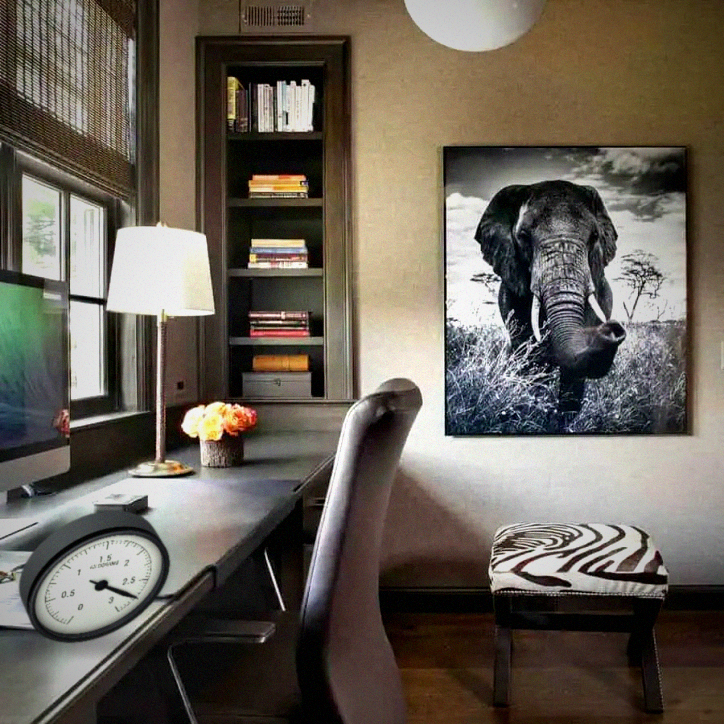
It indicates 2.75 kg
